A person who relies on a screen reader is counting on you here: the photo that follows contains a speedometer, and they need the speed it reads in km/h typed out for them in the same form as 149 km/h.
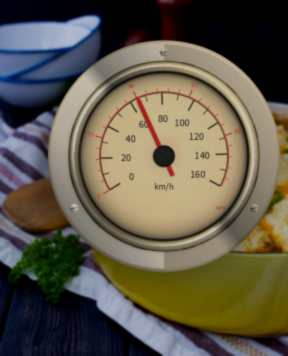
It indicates 65 km/h
